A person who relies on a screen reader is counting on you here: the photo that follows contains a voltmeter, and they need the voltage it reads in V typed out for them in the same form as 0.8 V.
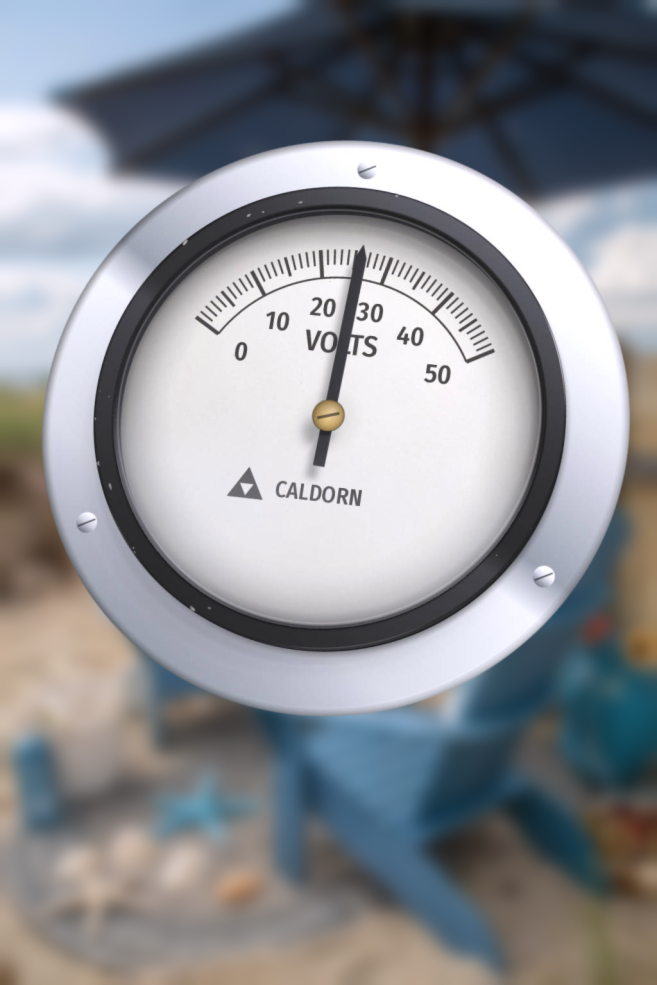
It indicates 26 V
